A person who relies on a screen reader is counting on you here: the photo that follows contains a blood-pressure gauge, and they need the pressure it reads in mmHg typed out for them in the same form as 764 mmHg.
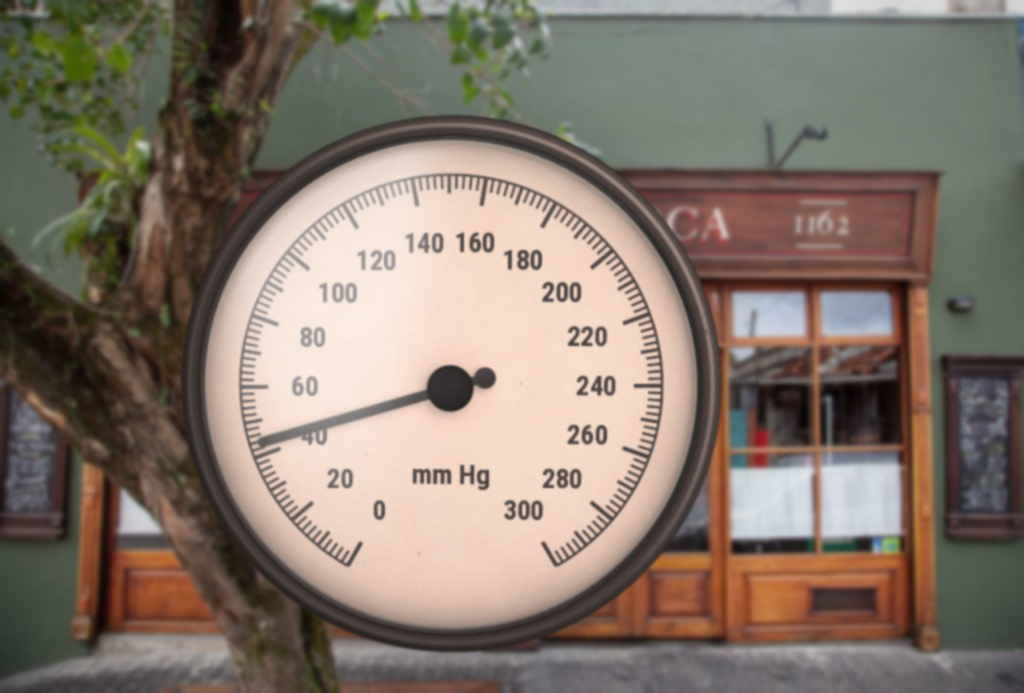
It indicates 44 mmHg
